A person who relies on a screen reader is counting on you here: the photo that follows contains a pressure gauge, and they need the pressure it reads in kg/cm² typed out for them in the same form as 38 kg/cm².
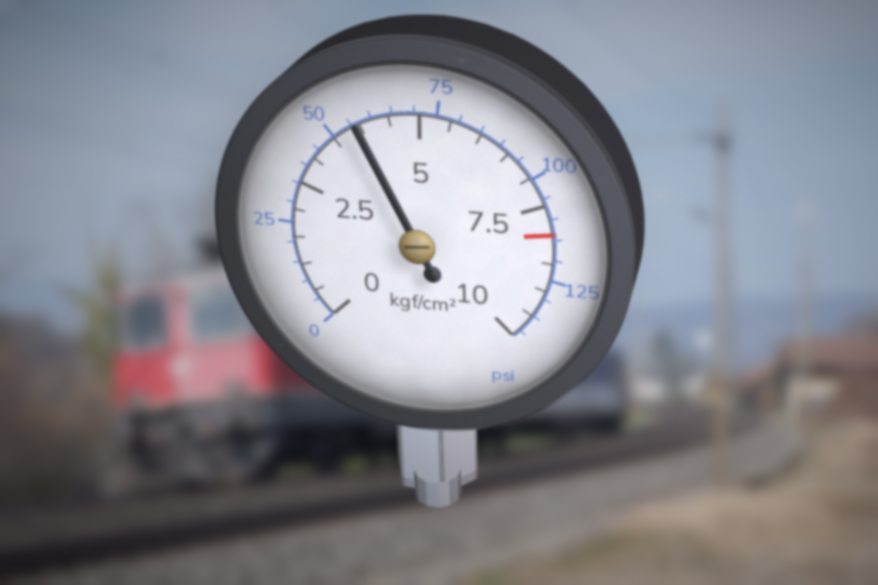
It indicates 4 kg/cm²
